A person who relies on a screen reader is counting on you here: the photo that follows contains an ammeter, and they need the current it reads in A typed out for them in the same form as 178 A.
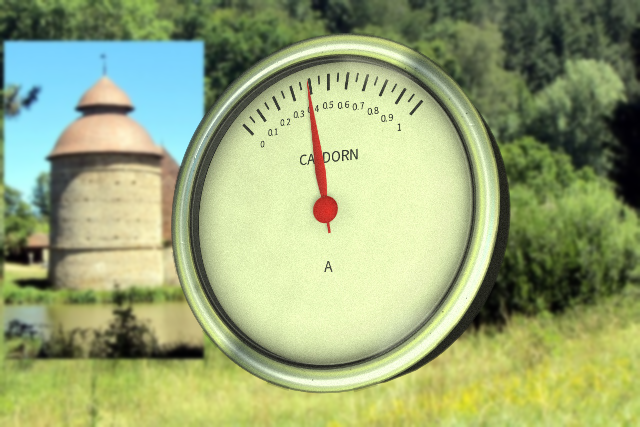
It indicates 0.4 A
